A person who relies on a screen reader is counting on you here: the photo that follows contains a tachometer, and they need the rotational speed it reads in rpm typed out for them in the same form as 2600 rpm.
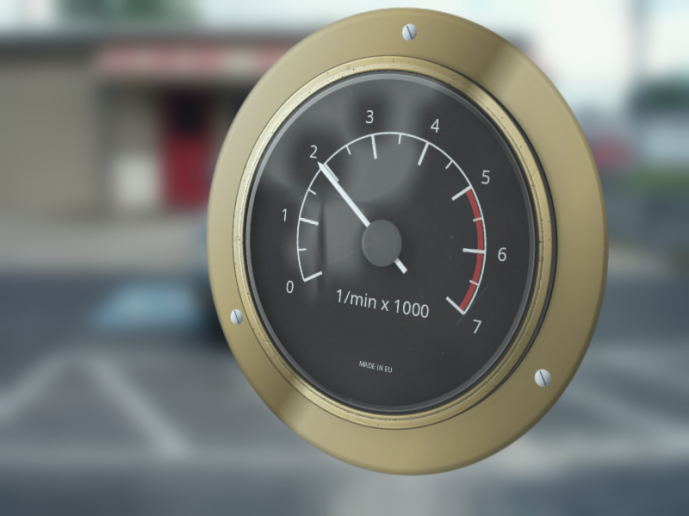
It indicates 2000 rpm
